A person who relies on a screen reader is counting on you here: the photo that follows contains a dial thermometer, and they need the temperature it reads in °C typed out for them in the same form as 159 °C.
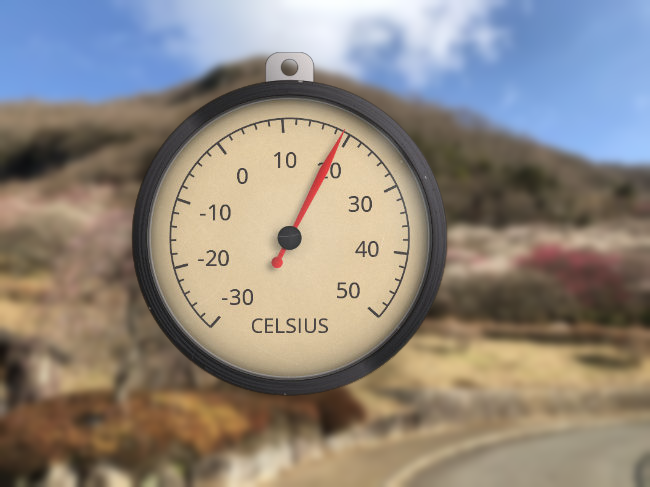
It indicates 19 °C
